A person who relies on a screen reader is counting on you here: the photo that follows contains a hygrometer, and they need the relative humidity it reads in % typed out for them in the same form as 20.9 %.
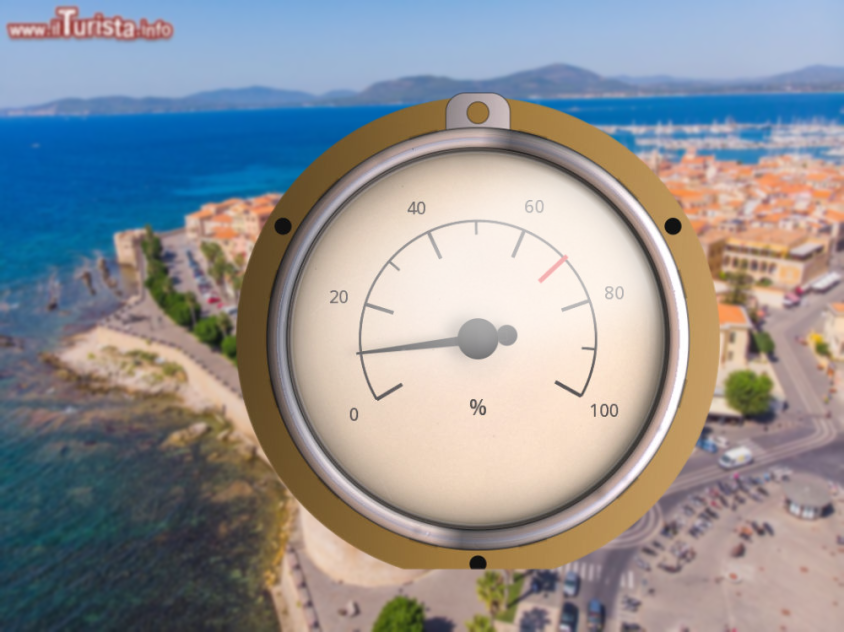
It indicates 10 %
